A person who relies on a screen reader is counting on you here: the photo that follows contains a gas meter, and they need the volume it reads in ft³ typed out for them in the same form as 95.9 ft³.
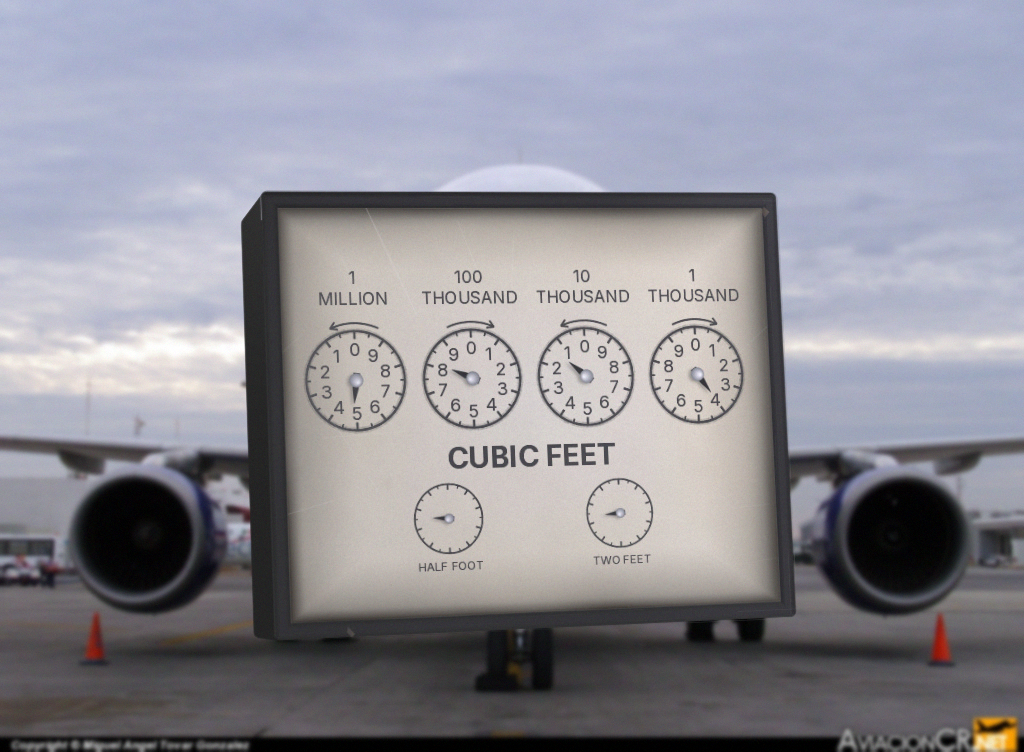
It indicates 481400 ft³
